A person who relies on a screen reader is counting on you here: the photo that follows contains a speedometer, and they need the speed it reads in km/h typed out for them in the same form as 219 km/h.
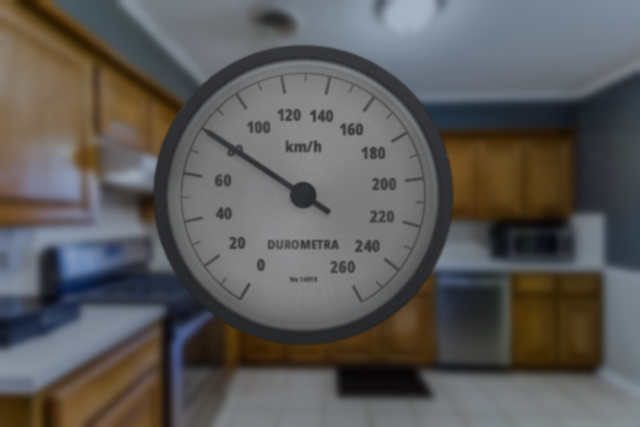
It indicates 80 km/h
